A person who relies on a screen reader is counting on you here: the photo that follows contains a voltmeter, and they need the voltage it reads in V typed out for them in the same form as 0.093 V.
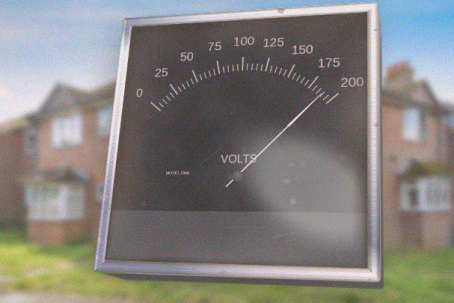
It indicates 190 V
